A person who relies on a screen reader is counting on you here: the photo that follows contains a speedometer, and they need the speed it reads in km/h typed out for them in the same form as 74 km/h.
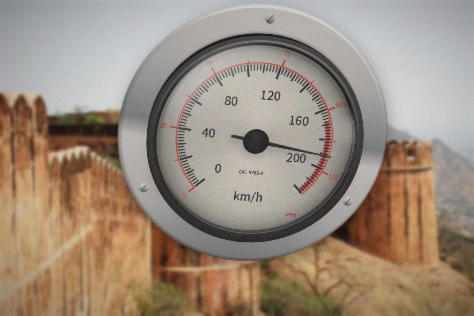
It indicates 190 km/h
